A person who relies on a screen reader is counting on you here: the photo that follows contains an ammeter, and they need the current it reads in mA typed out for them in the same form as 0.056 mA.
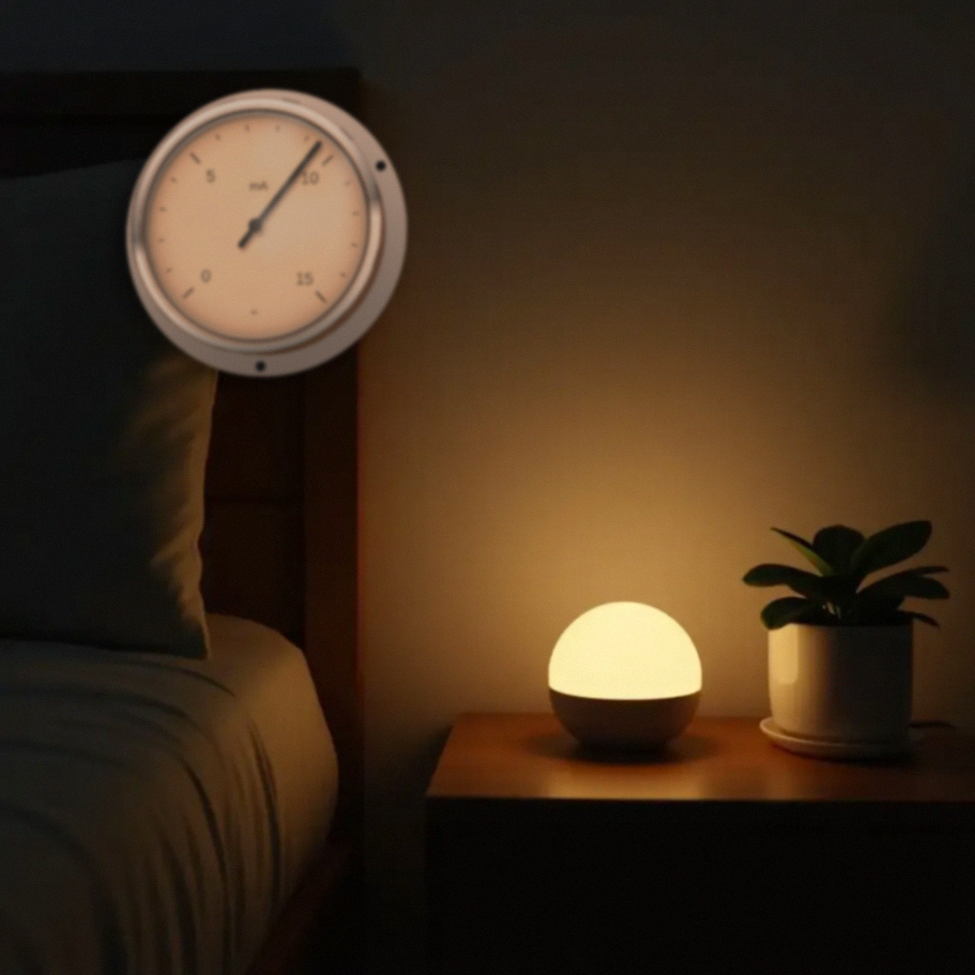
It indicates 9.5 mA
